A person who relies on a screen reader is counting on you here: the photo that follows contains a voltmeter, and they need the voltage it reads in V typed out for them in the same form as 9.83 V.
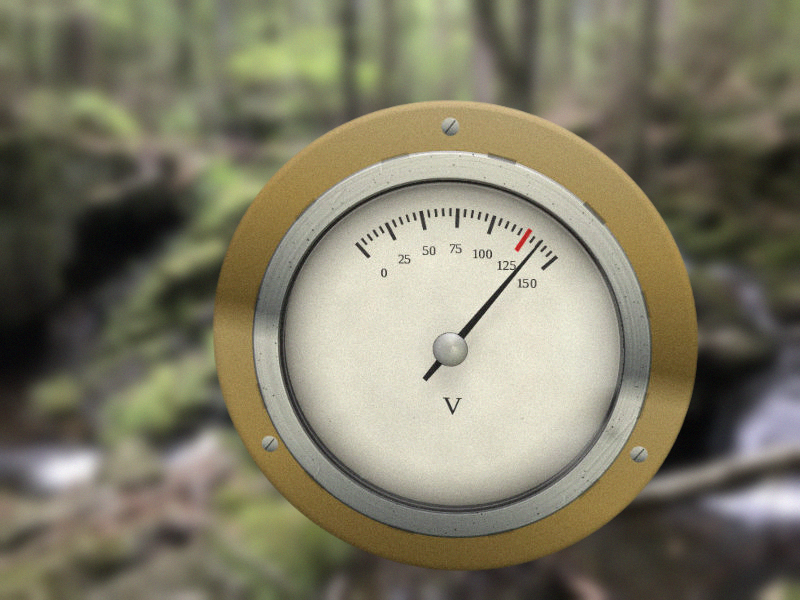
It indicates 135 V
